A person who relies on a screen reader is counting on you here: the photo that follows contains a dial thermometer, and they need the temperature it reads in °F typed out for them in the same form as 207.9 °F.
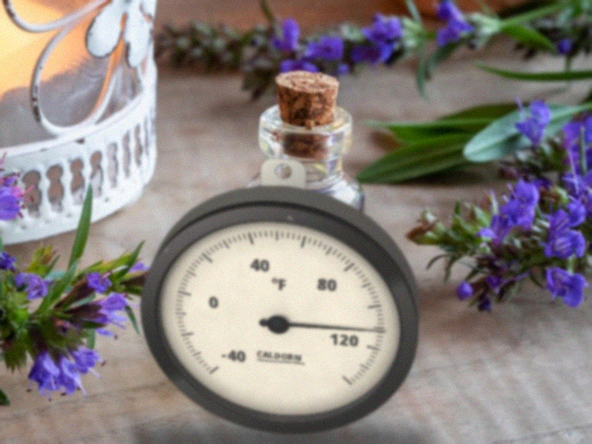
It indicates 110 °F
